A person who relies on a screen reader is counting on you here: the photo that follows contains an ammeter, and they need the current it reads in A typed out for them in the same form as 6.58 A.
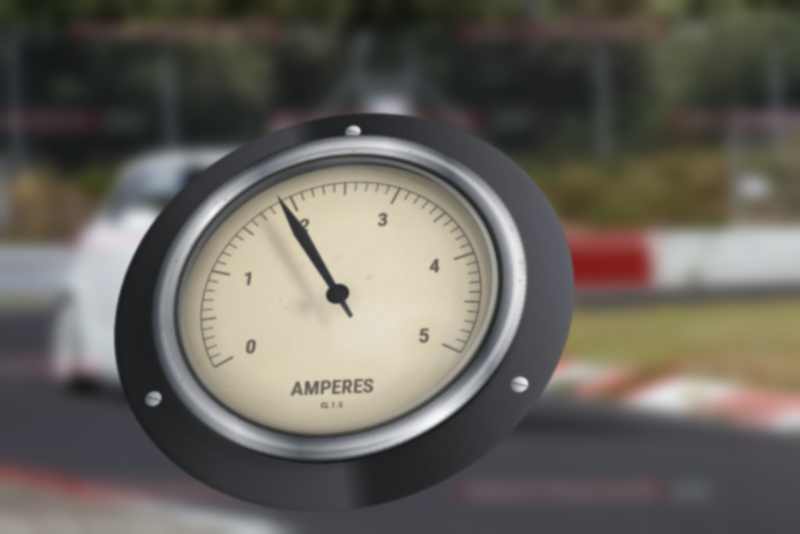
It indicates 1.9 A
